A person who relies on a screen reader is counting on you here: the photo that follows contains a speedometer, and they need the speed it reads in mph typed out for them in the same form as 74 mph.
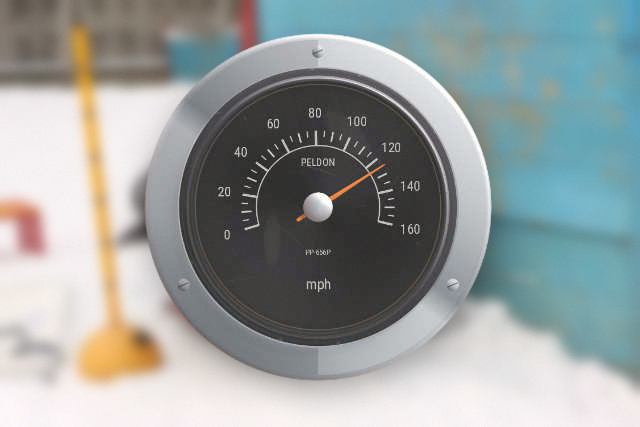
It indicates 125 mph
